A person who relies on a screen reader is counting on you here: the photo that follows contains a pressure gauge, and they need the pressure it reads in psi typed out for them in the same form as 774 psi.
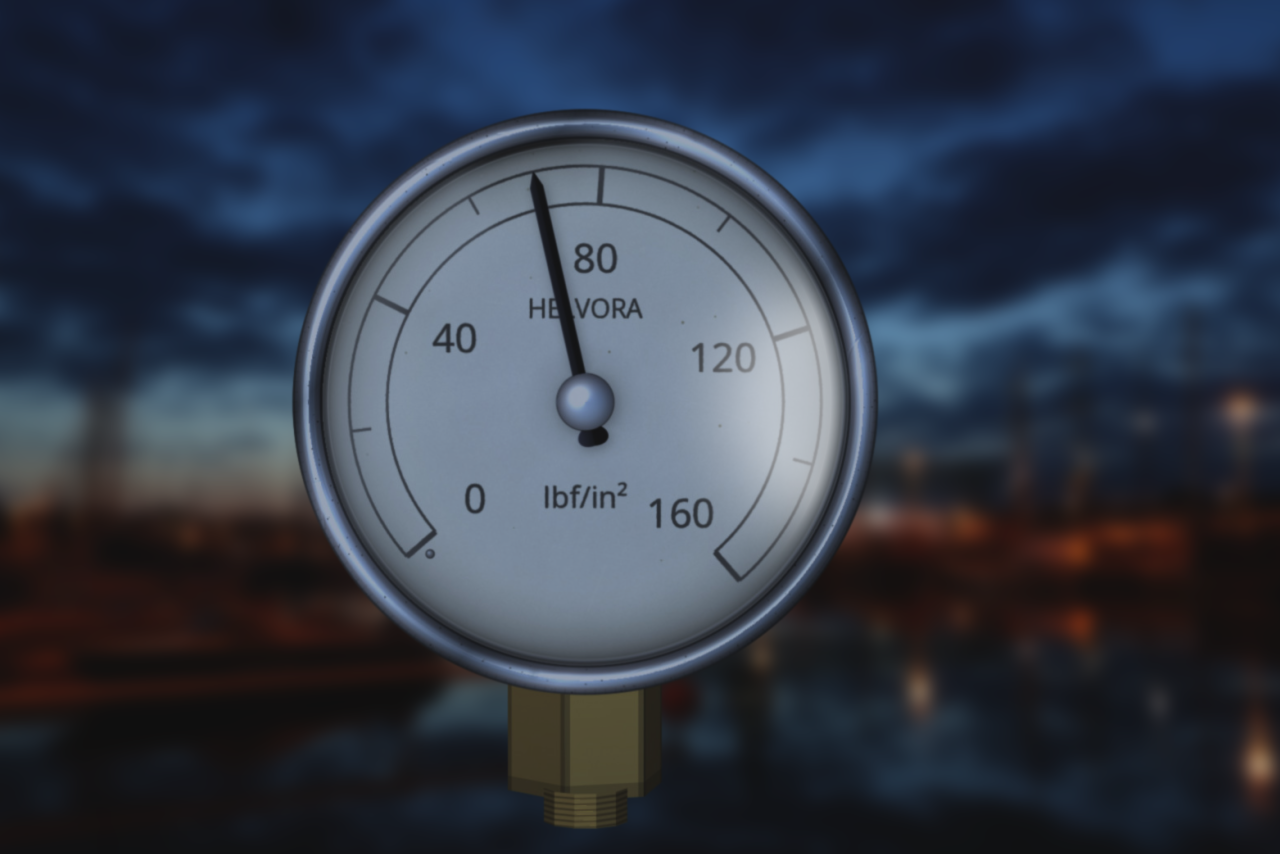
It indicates 70 psi
